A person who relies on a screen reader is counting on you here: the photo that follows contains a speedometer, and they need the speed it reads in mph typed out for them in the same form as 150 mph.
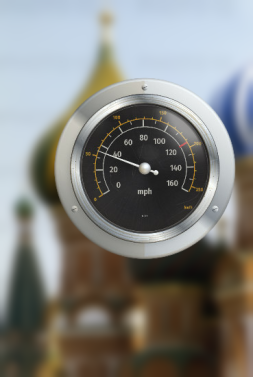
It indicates 35 mph
